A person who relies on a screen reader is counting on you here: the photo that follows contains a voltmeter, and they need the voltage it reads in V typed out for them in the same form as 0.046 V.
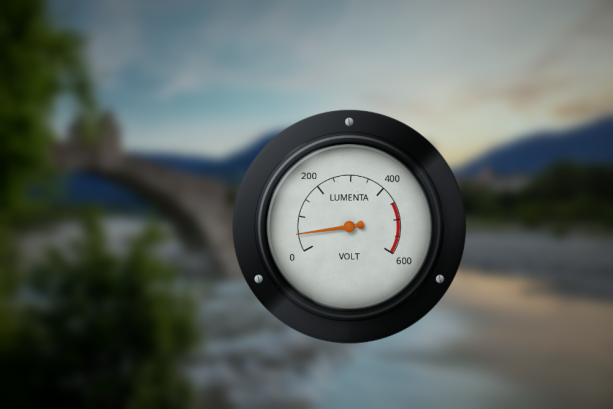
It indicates 50 V
